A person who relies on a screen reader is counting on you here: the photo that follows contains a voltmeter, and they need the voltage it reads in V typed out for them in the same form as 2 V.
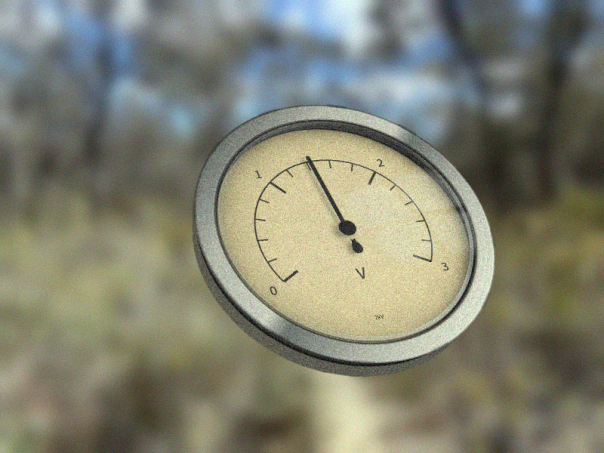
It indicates 1.4 V
